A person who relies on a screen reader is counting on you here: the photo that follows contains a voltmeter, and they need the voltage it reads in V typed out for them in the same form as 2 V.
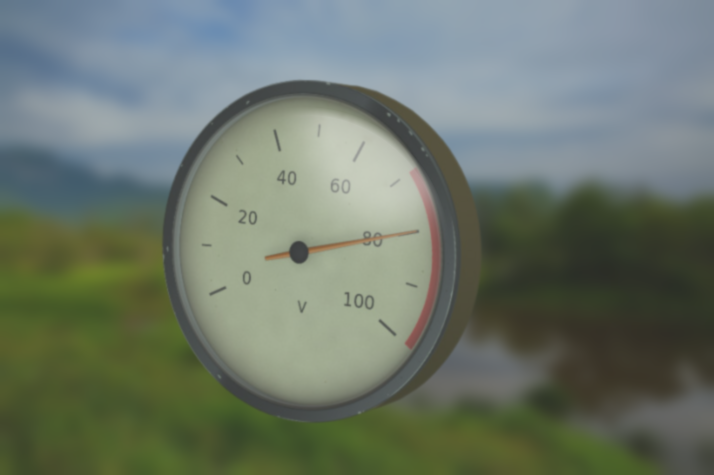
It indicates 80 V
